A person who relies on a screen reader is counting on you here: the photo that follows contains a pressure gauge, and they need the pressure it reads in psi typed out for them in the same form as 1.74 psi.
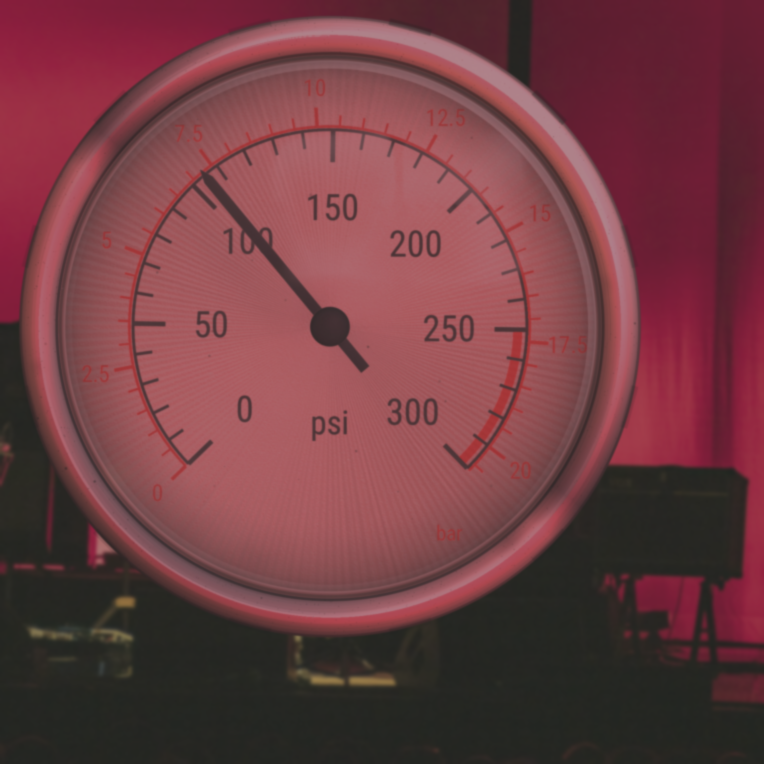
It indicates 105 psi
